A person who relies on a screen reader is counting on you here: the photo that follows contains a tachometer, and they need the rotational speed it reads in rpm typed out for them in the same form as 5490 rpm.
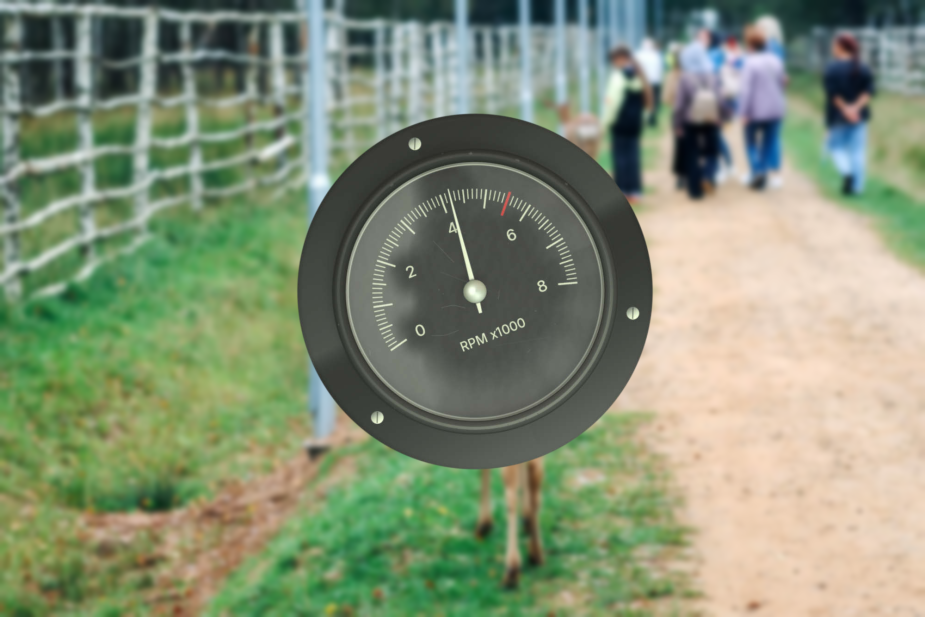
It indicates 4200 rpm
